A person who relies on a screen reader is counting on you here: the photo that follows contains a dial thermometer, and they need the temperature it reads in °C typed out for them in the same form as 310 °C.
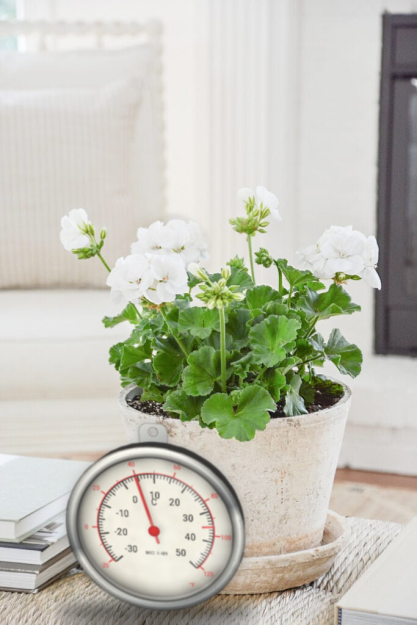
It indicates 5 °C
